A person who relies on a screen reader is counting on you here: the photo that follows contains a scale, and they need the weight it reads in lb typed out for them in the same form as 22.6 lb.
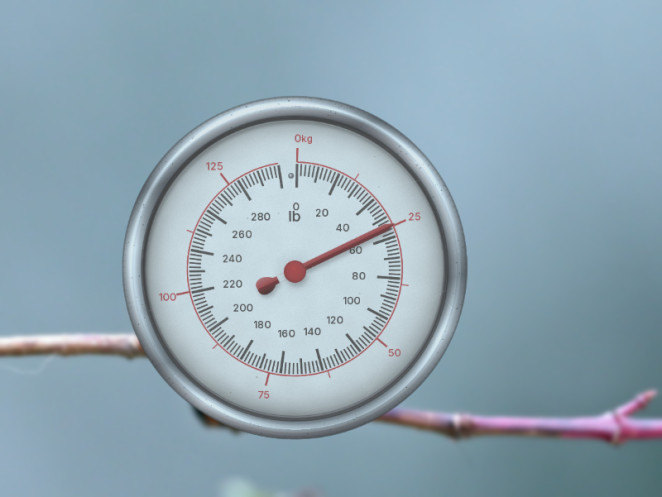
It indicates 54 lb
